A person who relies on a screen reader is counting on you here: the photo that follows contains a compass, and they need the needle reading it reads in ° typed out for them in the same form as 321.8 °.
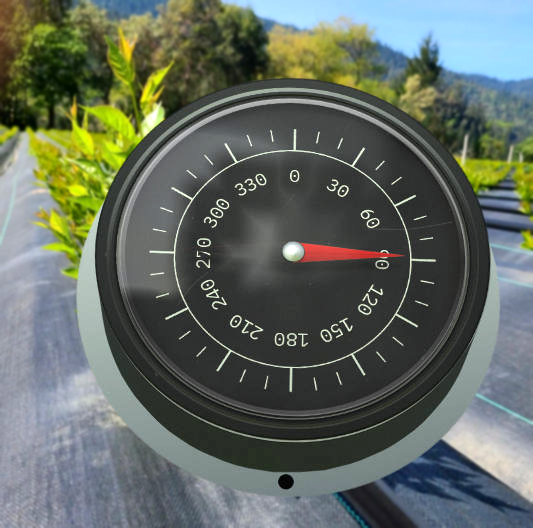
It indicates 90 °
